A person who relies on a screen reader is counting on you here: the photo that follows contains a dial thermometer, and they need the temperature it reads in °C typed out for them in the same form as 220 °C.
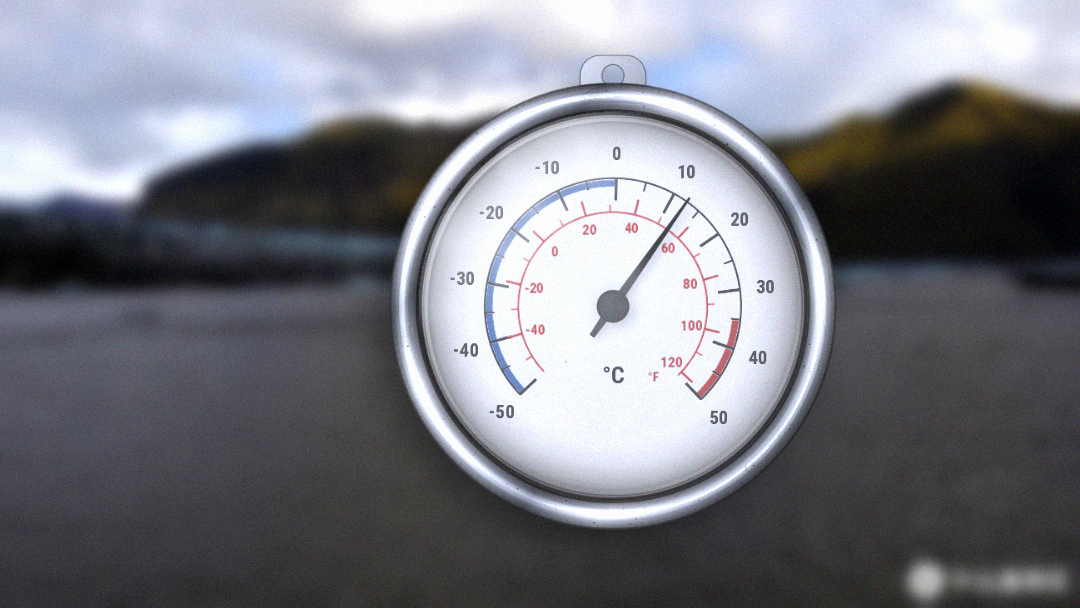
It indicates 12.5 °C
